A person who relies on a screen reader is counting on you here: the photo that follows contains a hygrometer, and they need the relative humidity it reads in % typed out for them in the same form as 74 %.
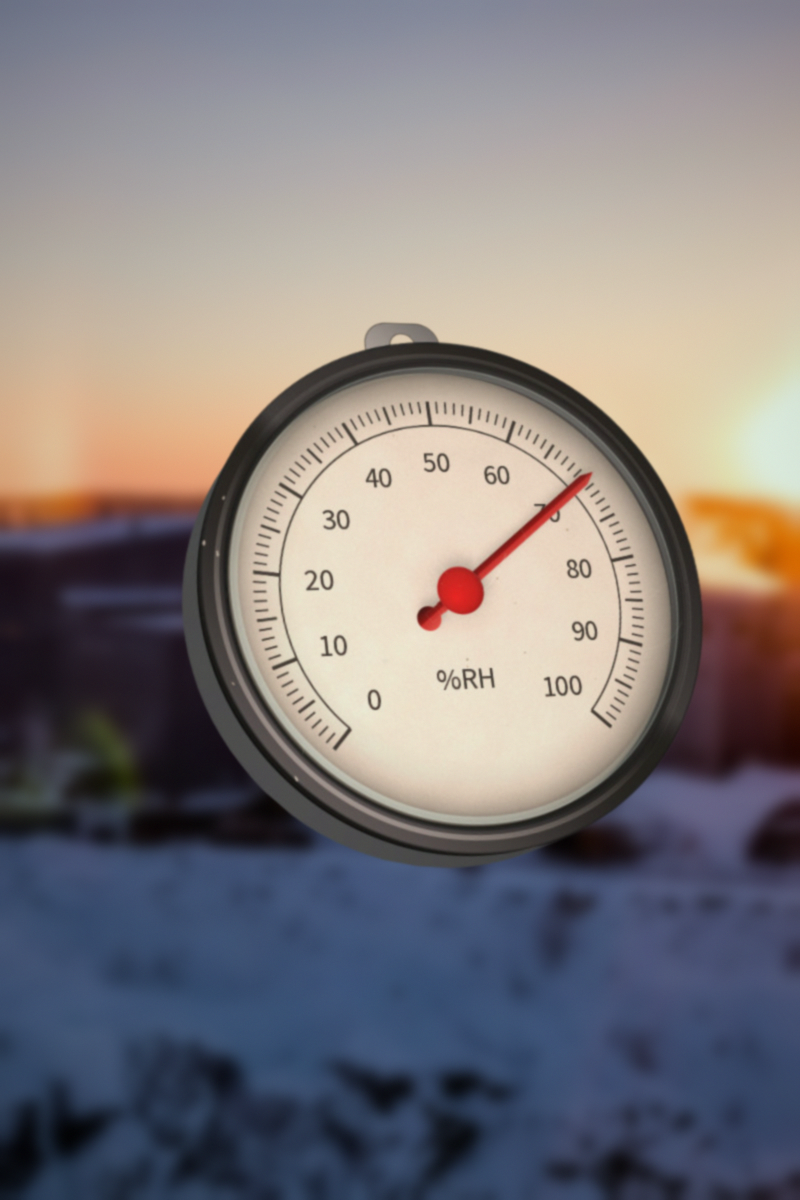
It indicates 70 %
